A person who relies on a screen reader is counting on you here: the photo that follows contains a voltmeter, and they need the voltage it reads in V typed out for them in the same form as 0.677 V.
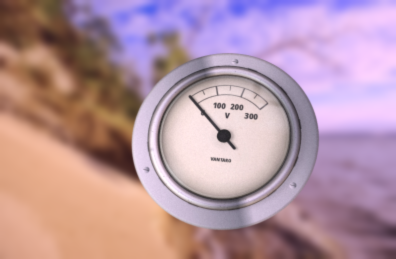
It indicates 0 V
